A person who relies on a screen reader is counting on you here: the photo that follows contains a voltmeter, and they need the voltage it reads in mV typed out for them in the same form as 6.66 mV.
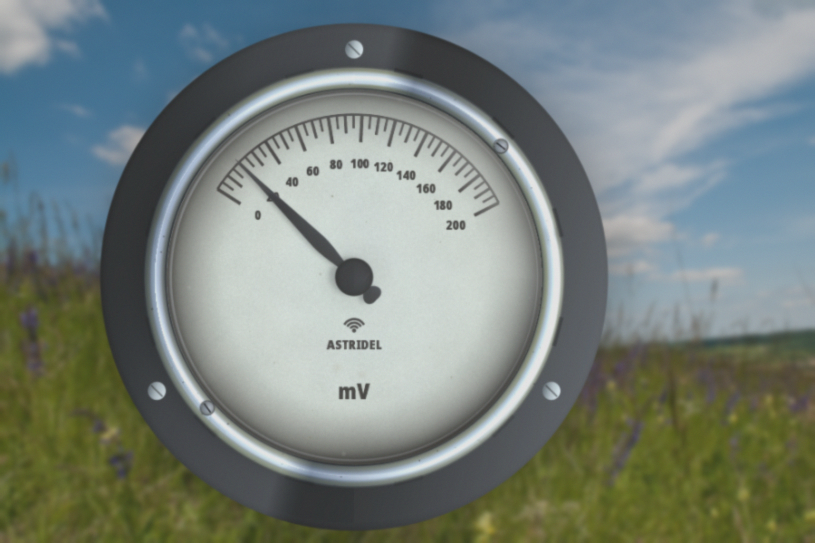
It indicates 20 mV
